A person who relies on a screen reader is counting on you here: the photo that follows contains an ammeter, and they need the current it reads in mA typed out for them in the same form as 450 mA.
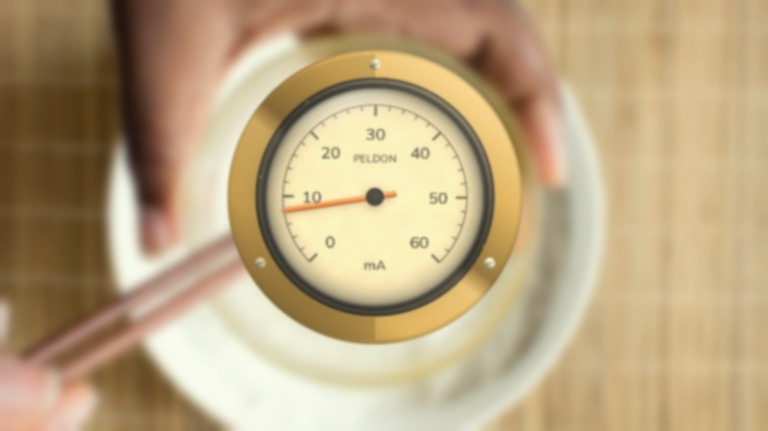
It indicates 8 mA
